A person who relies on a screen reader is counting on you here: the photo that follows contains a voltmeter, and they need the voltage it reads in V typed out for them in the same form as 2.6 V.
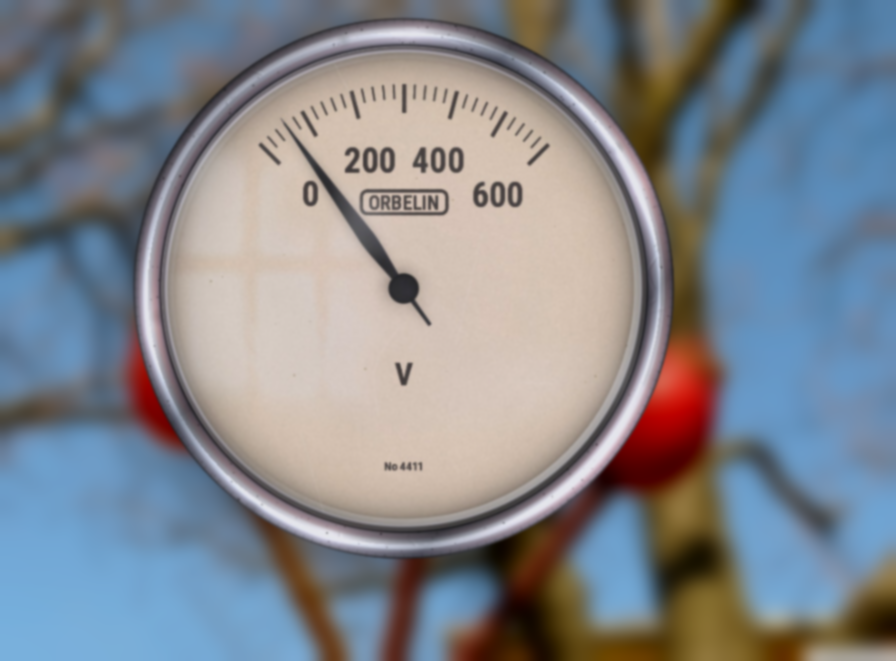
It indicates 60 V
